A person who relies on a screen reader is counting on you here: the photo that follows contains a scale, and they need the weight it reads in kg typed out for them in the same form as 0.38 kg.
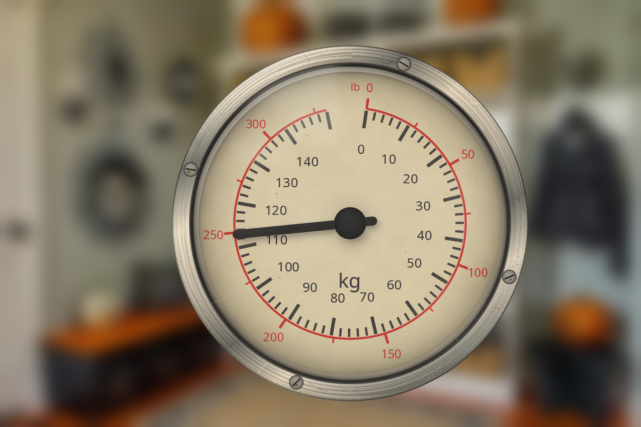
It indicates 113 kg
